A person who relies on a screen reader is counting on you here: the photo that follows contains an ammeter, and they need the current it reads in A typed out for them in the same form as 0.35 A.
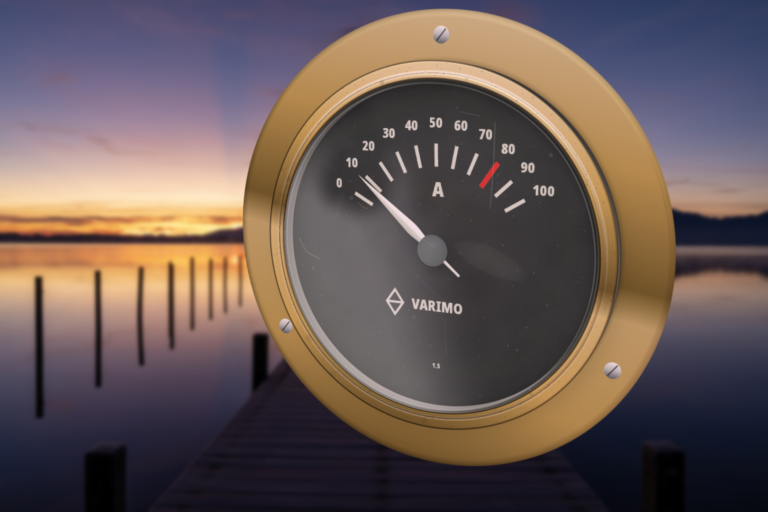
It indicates 10 A
